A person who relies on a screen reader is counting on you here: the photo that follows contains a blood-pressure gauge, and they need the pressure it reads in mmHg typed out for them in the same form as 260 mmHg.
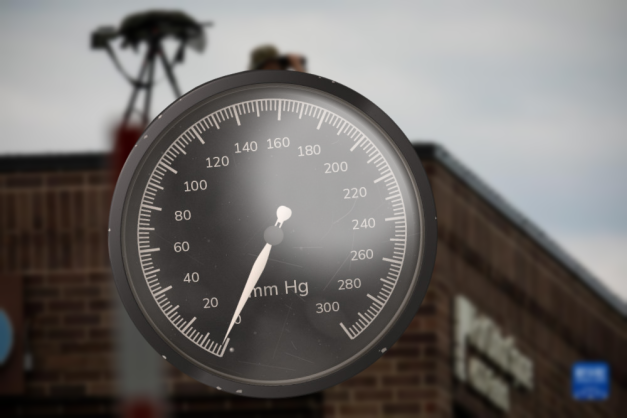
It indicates 2 mmHg
